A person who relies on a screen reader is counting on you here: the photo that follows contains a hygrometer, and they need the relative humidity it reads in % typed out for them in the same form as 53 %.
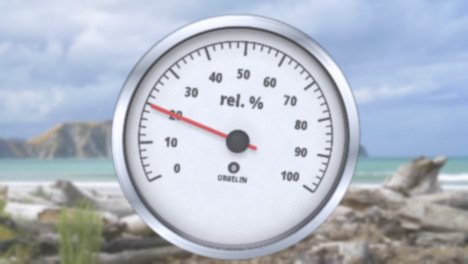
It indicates 20 %
